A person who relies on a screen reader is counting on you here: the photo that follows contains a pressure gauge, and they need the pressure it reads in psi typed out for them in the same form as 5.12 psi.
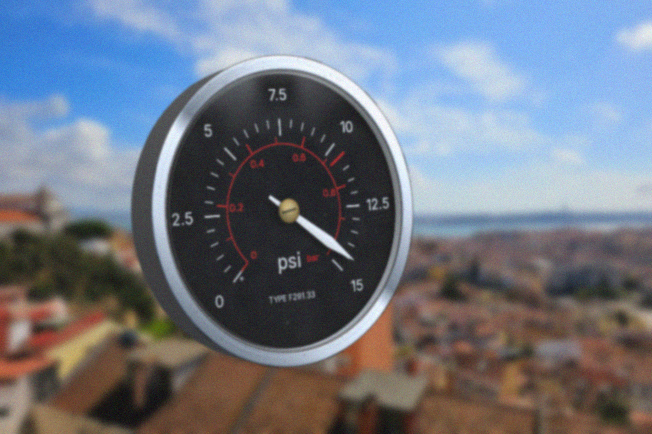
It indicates 14.5 psi
